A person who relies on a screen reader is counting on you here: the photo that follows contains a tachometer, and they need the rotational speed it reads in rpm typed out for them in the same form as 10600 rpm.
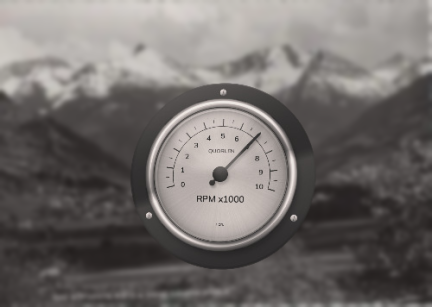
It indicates 7000 rpm
